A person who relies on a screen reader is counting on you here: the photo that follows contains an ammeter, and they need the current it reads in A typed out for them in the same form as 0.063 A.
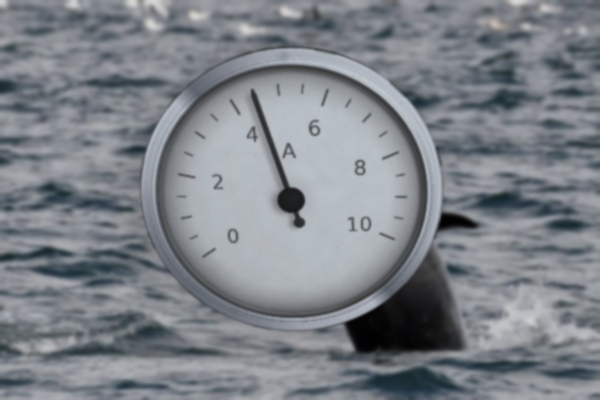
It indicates 4.5 A
